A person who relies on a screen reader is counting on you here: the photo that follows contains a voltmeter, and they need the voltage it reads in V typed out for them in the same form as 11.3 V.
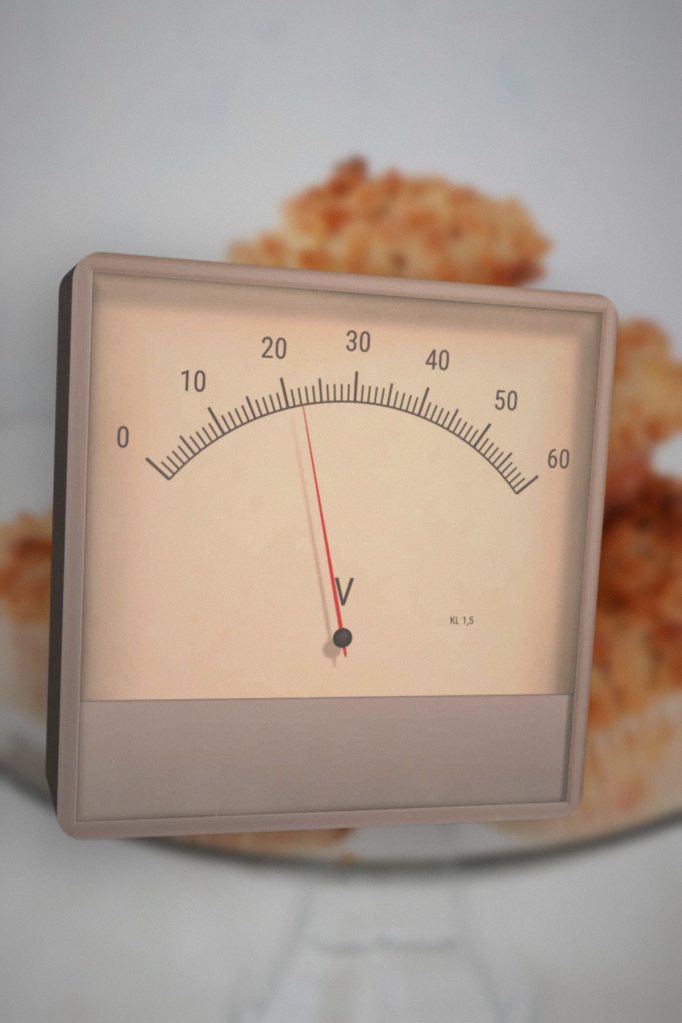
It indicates 22 V
